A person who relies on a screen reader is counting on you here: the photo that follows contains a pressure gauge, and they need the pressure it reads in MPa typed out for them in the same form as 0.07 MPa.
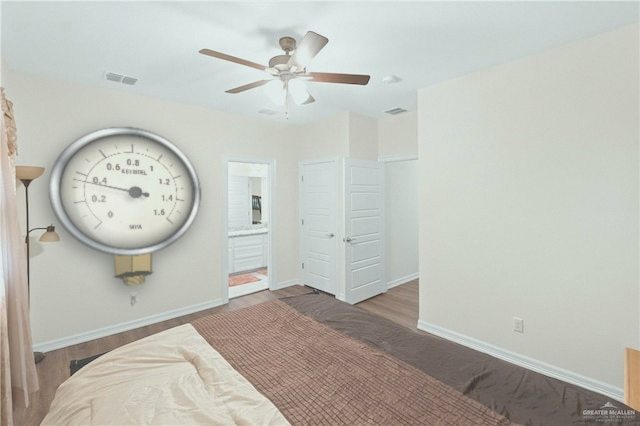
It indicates 0.35 MPa
